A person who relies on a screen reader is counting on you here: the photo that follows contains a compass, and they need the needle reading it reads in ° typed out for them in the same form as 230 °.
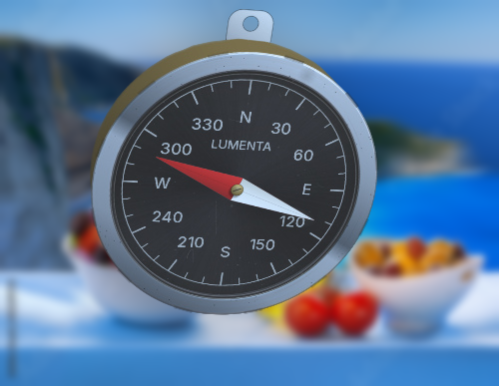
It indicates 290 °
